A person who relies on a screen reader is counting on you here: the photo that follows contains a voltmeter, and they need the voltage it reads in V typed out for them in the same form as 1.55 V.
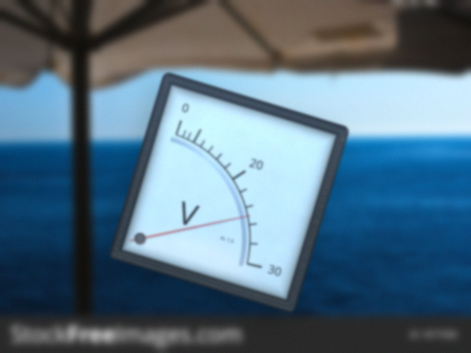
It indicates 25 V
